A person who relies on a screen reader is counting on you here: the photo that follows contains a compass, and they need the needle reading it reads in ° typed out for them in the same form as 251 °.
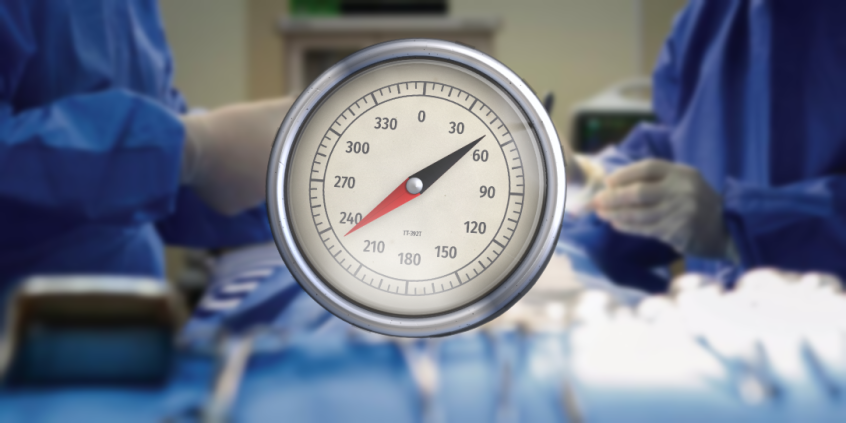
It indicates 230 °
